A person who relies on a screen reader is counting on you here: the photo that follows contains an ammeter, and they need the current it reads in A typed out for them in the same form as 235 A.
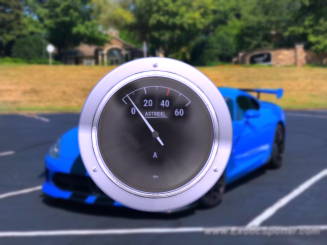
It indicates 5 A
